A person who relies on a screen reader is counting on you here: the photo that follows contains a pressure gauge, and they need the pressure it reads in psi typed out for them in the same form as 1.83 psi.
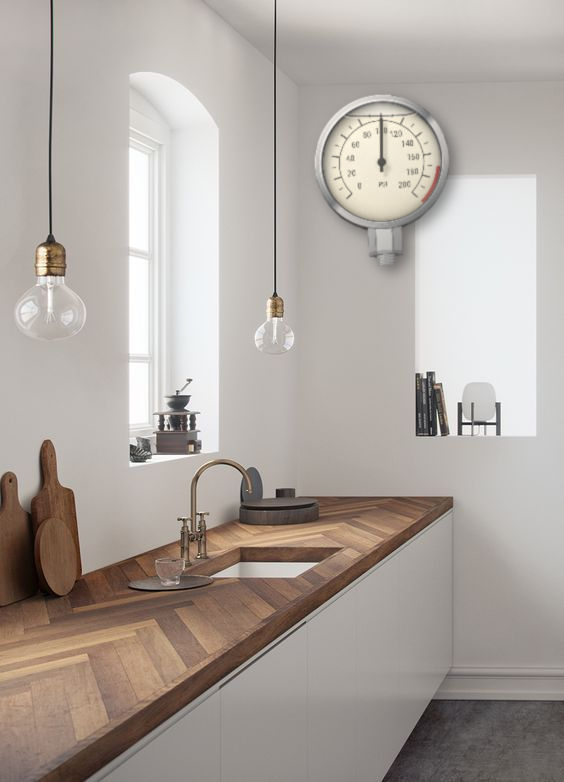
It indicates 100 psi
